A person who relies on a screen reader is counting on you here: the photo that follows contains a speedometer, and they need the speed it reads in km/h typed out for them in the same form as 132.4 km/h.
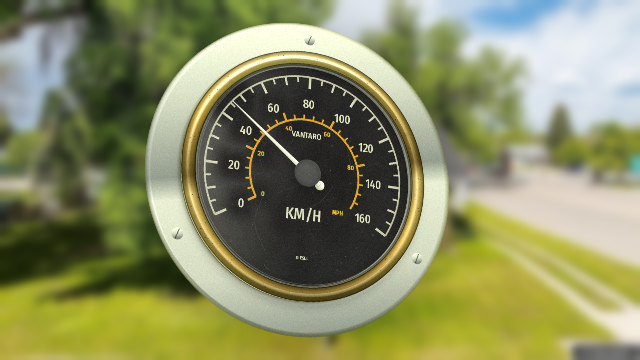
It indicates 45 km/h
